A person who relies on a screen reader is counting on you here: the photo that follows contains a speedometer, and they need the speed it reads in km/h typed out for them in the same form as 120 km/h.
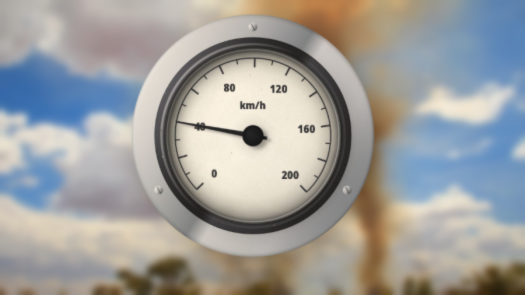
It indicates 40 km/h
